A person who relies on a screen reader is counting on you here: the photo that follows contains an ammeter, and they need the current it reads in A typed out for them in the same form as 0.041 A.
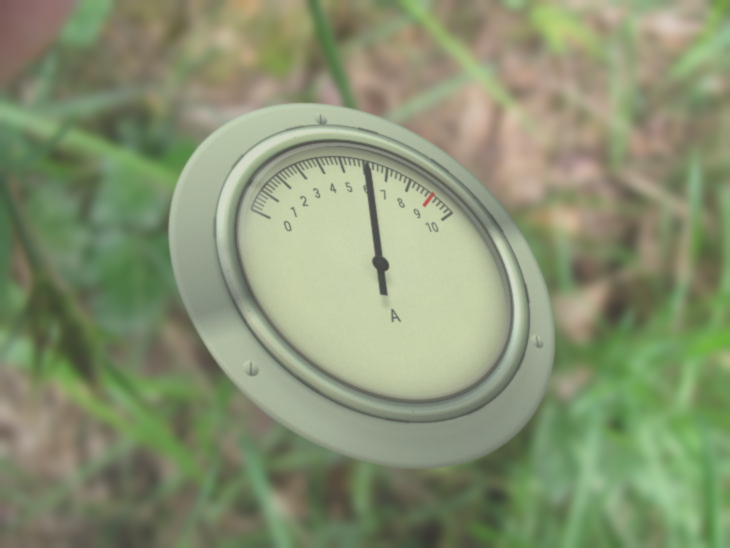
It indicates 6 A
